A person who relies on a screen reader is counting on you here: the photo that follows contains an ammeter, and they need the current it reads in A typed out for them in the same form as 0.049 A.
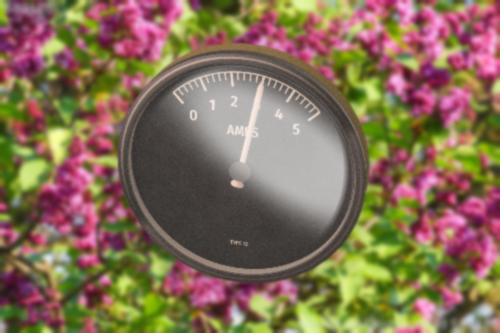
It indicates 3 A
